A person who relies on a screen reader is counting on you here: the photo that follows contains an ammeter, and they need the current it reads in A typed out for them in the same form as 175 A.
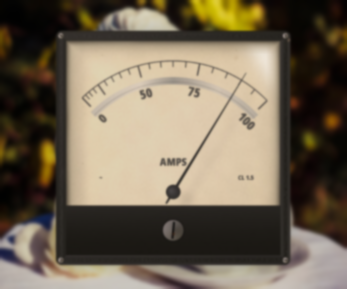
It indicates 90 A
